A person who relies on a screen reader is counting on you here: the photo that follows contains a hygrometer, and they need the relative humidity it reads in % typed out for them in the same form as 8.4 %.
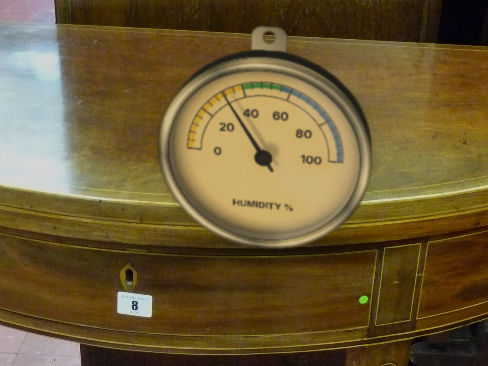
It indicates 32 %
